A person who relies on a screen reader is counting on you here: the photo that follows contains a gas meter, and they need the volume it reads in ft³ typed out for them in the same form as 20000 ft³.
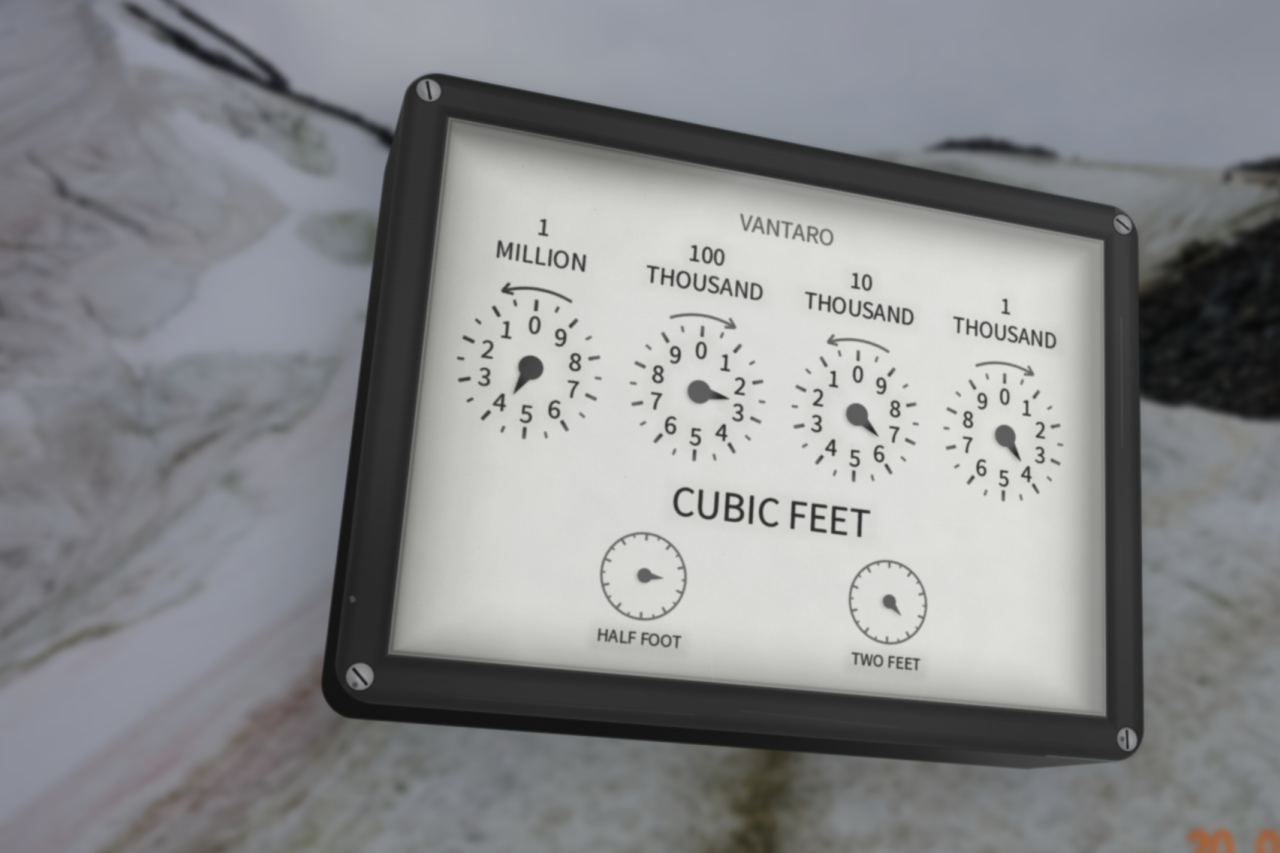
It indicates 426400 ft³
